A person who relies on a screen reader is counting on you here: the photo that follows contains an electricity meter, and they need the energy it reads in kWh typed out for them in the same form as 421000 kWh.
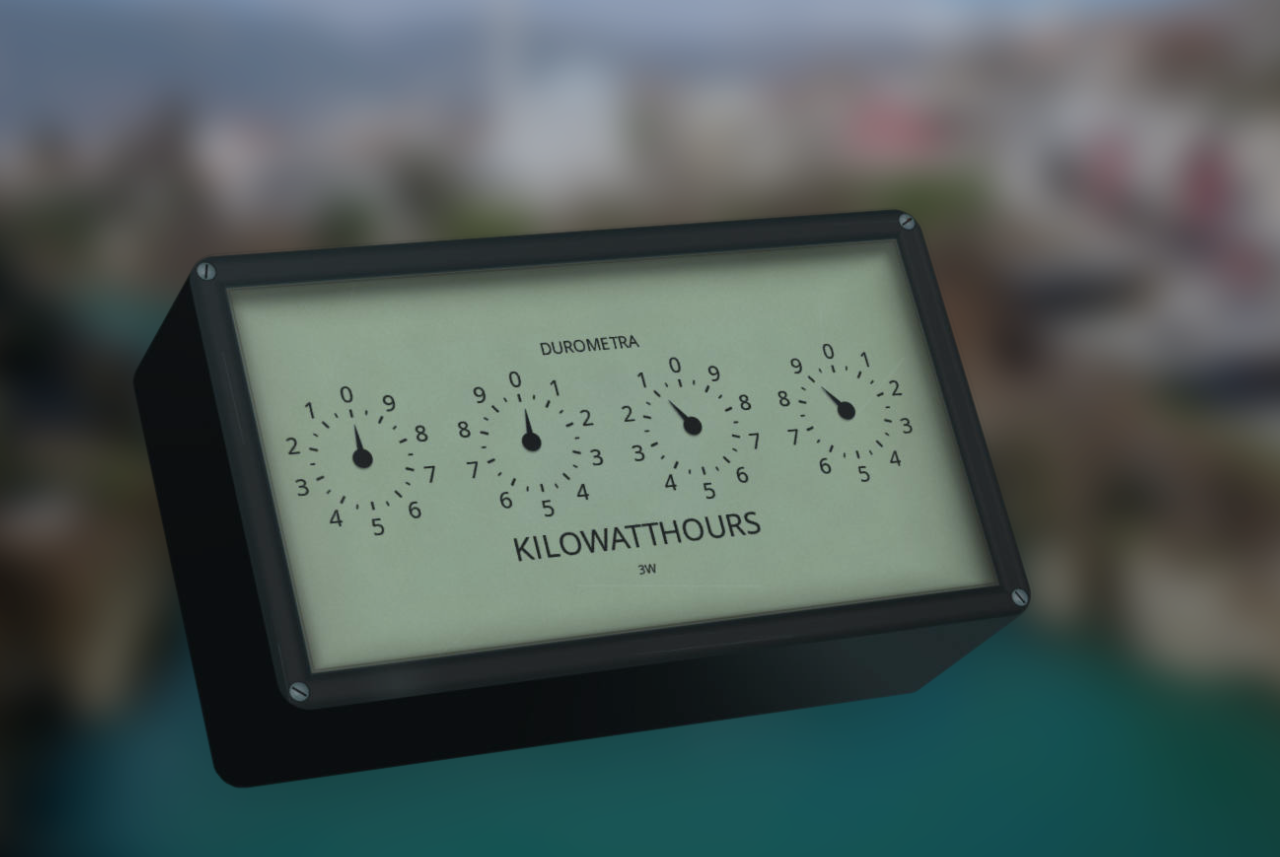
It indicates 9 kWh
